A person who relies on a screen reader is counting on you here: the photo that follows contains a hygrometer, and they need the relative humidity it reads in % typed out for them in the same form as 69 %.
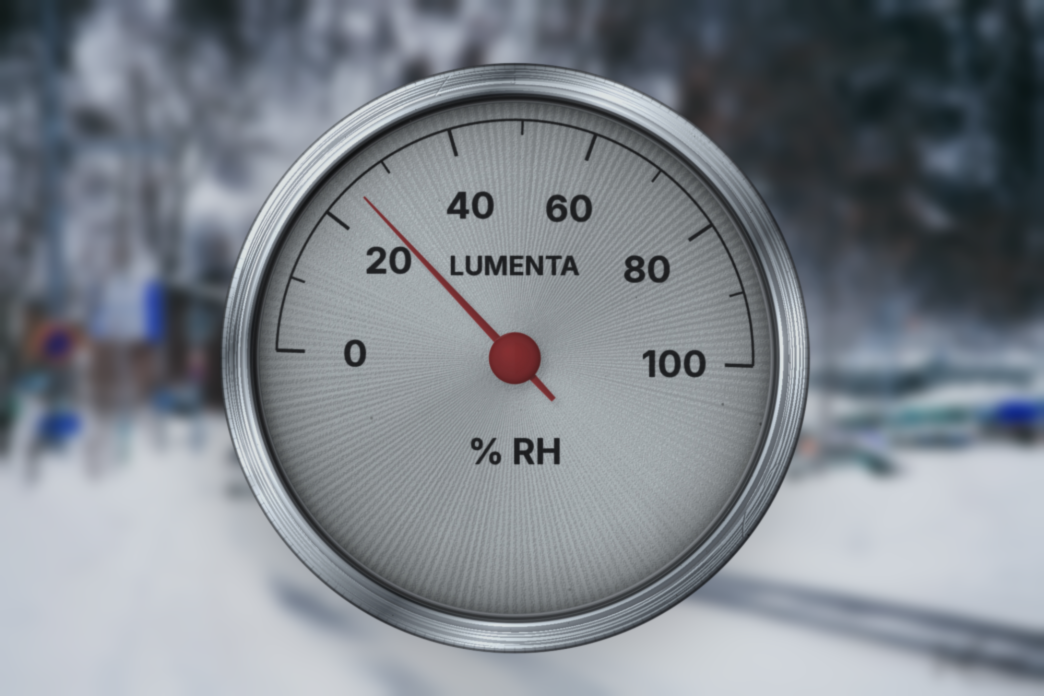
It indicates 25 %
